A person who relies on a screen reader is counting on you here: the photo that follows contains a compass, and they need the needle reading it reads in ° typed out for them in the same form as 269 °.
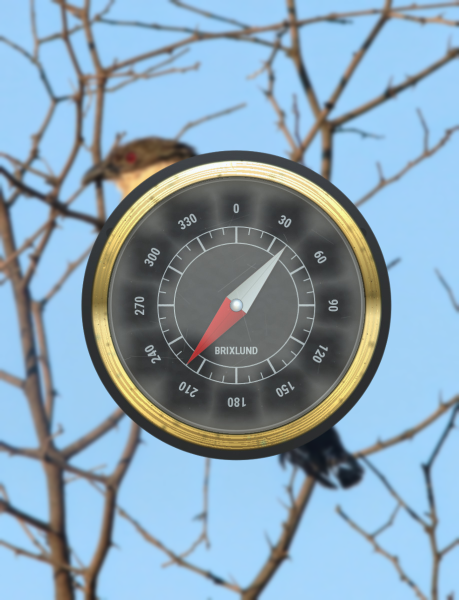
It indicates 220 °
